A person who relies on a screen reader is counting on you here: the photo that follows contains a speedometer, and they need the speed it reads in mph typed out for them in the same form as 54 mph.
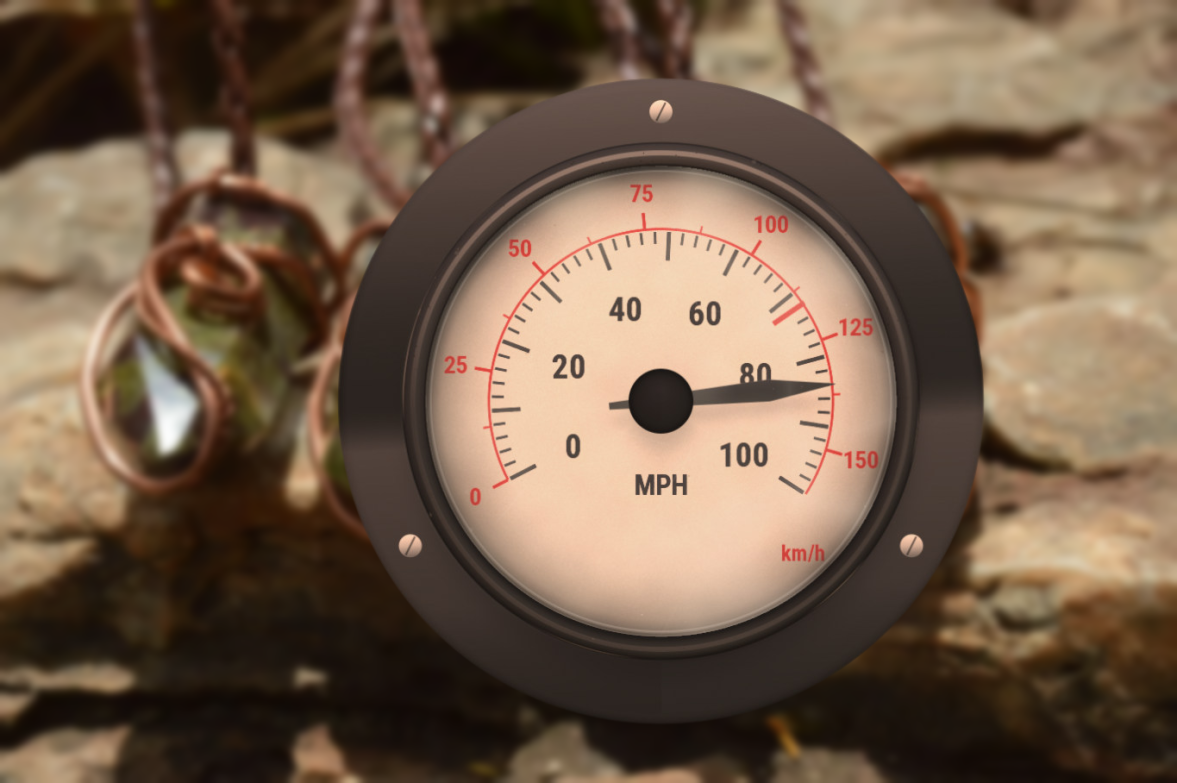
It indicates 84 mph
